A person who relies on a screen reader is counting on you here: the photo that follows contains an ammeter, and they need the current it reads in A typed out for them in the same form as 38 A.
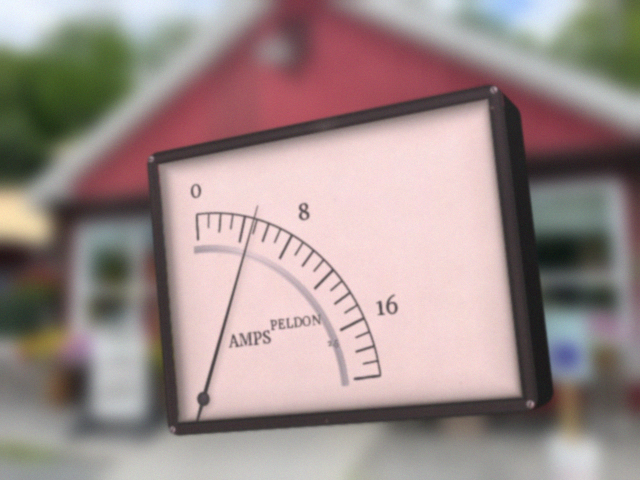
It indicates 5 A
